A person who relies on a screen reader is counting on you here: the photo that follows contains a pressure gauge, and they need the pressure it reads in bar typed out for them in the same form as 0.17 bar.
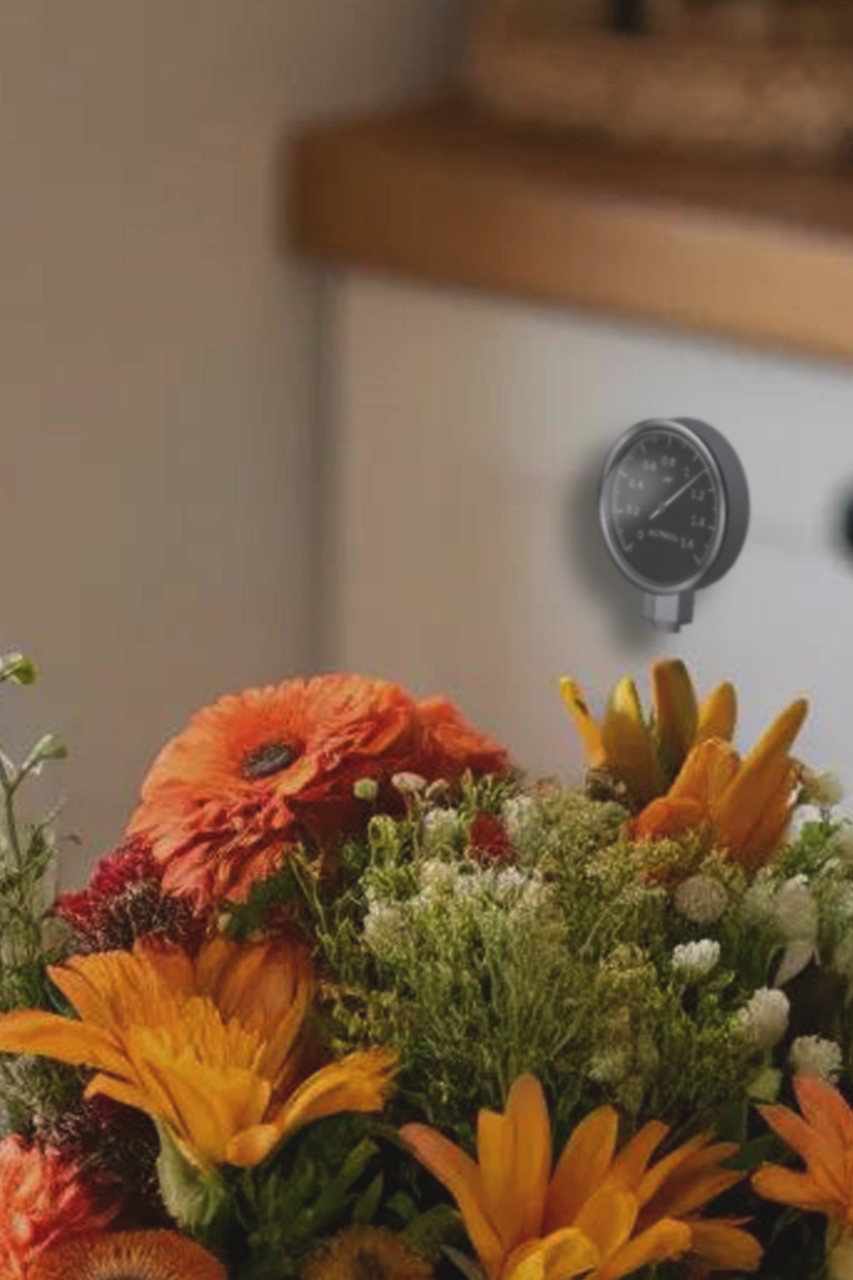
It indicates 1.1 bar
